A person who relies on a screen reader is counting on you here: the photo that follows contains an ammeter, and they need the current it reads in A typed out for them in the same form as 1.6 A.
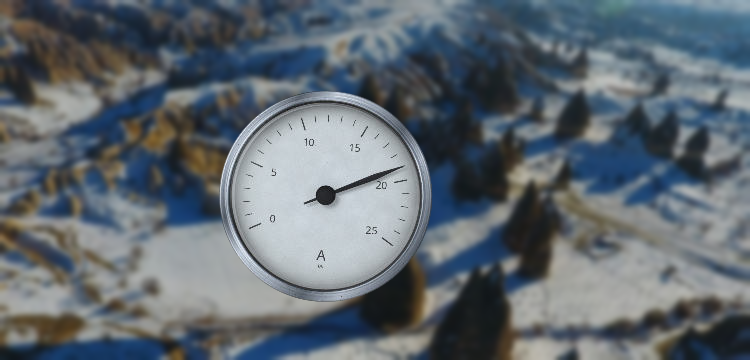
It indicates 19 A
